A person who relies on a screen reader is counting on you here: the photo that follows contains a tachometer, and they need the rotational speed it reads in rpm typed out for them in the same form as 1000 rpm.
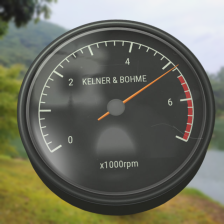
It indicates 5200 rpm
